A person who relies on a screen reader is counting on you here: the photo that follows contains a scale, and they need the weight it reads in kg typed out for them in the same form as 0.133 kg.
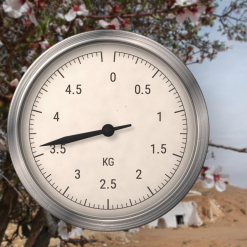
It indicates 3.6 kg
